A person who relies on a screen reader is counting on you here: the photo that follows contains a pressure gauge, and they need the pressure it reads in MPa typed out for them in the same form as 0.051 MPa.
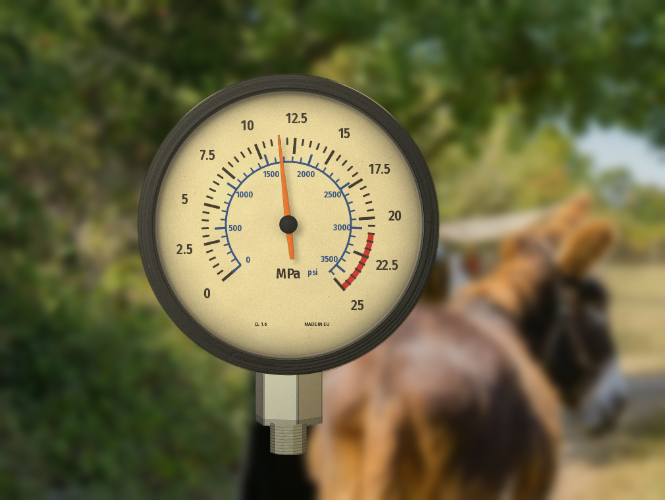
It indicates 11.5 MPa
